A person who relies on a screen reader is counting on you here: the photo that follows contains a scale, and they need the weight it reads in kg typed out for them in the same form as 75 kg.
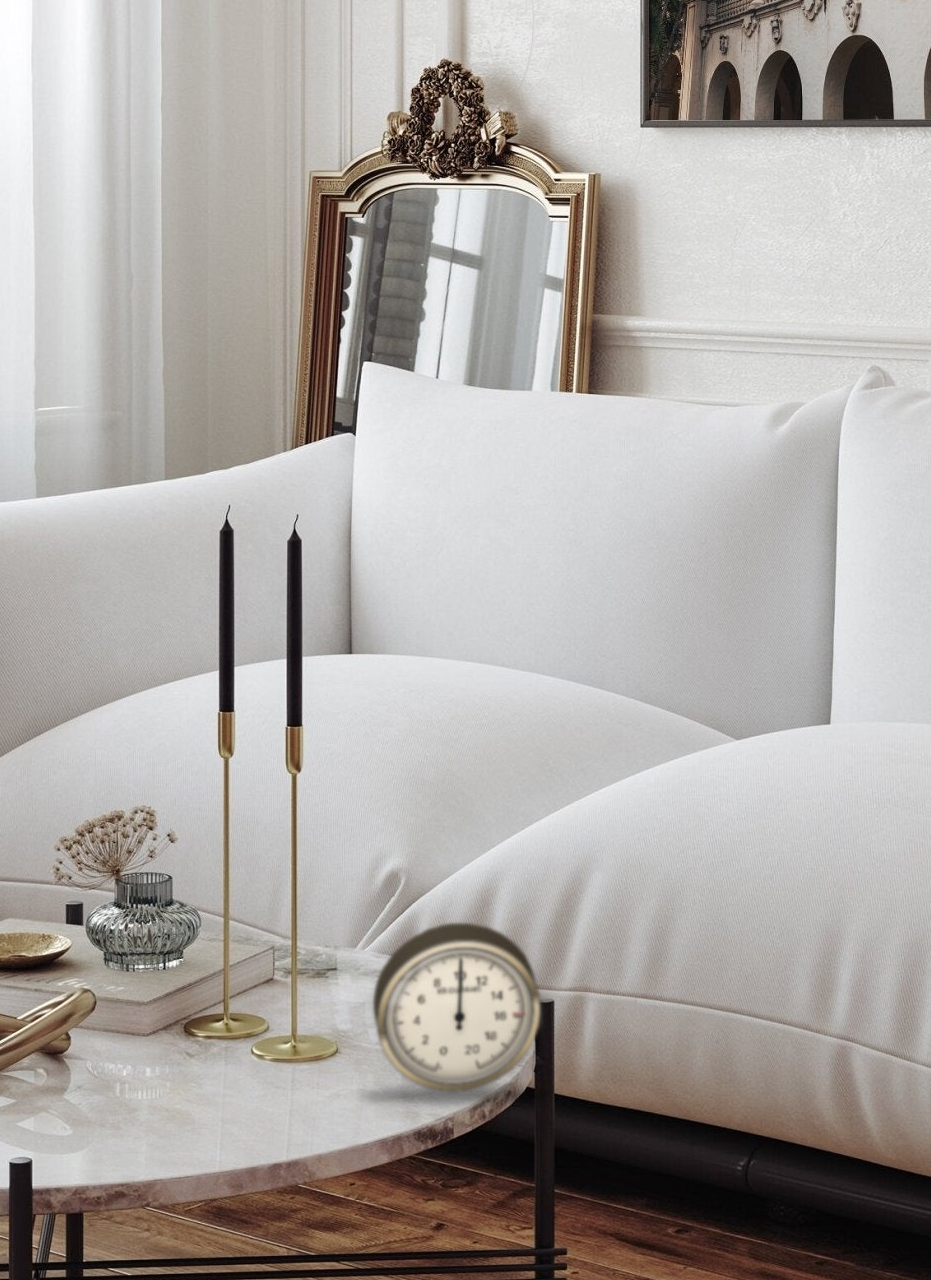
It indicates 10 kg
